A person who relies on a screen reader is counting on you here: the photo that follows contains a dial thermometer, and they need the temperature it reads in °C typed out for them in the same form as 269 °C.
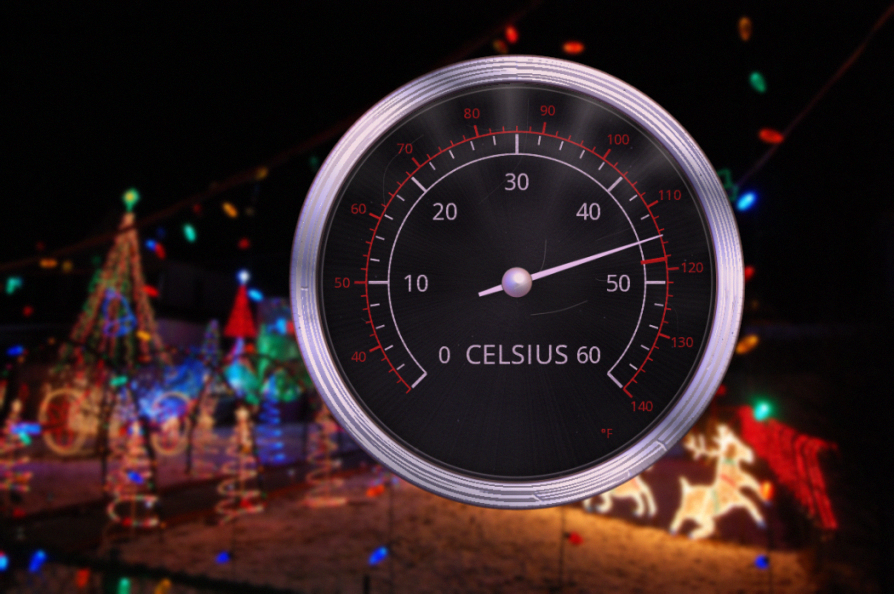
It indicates 46 °C
